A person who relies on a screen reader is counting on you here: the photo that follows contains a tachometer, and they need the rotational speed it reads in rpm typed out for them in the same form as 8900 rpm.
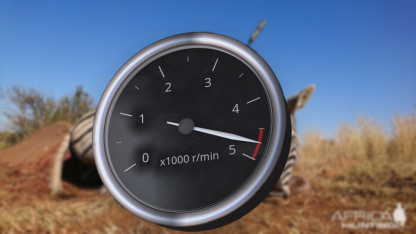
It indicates 4750 rpm
